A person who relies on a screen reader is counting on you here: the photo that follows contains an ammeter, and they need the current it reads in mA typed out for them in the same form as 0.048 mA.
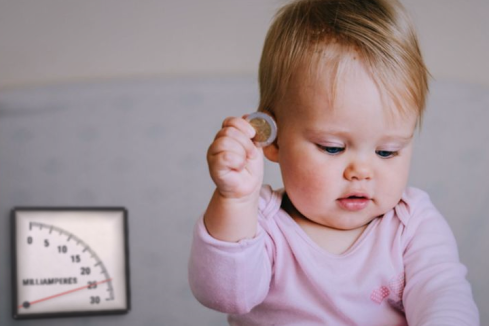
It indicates 25 mA
